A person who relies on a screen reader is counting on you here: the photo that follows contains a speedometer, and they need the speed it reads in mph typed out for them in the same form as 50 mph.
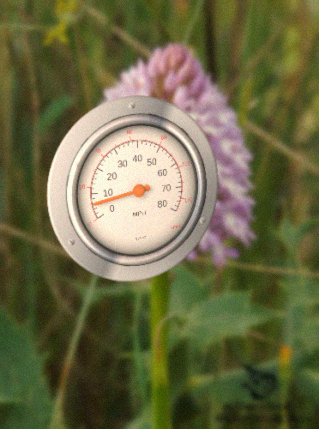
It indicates 6 mph
